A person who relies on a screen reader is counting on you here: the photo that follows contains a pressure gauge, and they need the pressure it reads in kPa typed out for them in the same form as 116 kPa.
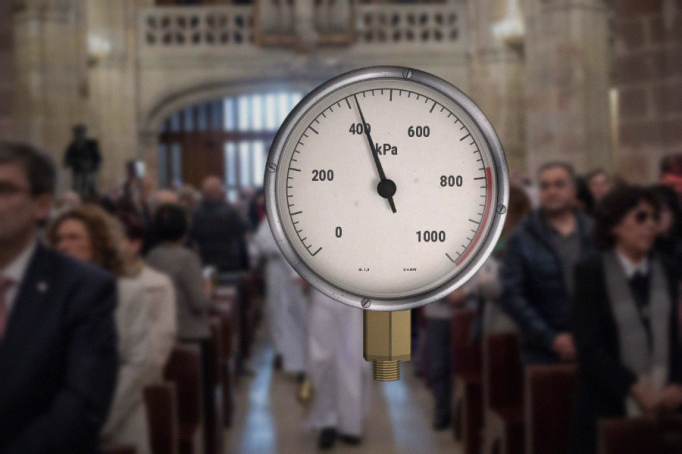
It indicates 420 kPa
